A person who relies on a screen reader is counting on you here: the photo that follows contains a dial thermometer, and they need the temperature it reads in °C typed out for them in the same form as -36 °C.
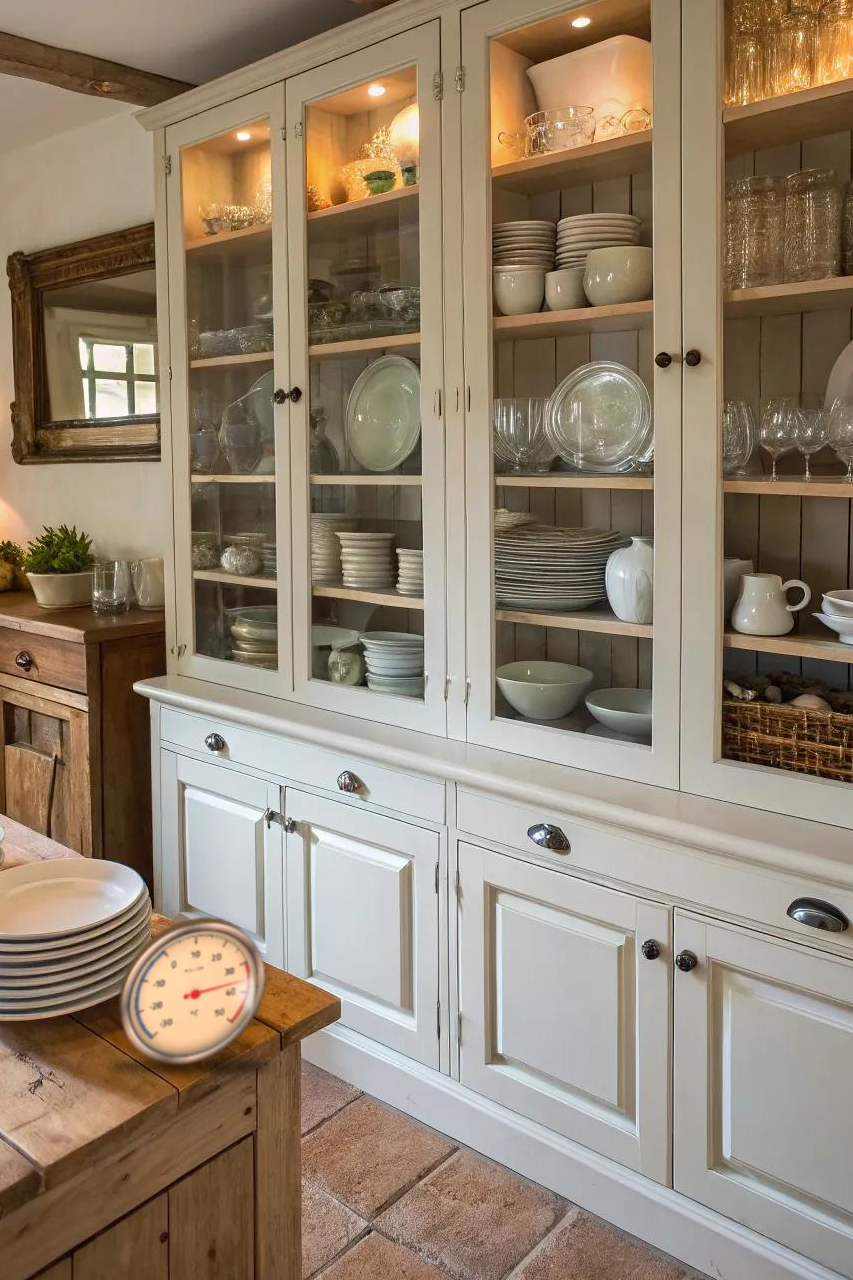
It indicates 35 °C
